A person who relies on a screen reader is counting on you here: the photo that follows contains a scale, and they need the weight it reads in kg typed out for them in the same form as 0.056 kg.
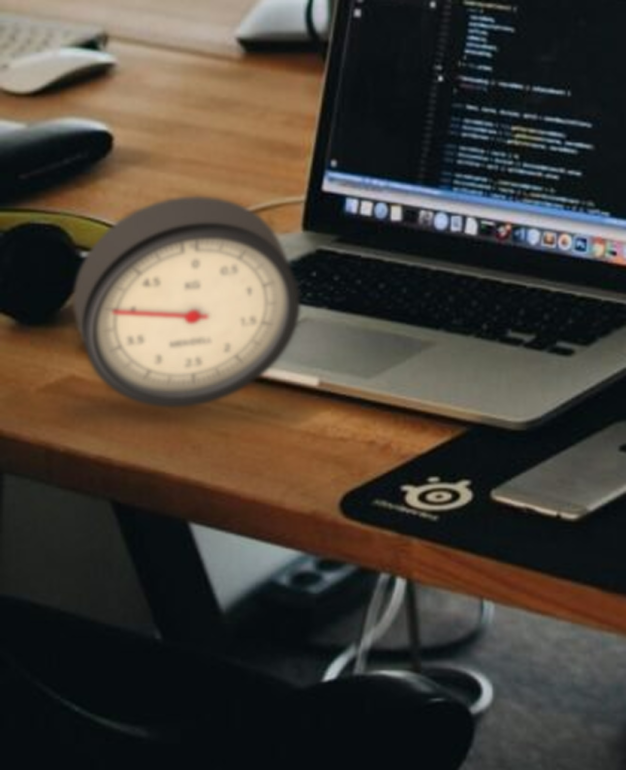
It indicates 4 kg
